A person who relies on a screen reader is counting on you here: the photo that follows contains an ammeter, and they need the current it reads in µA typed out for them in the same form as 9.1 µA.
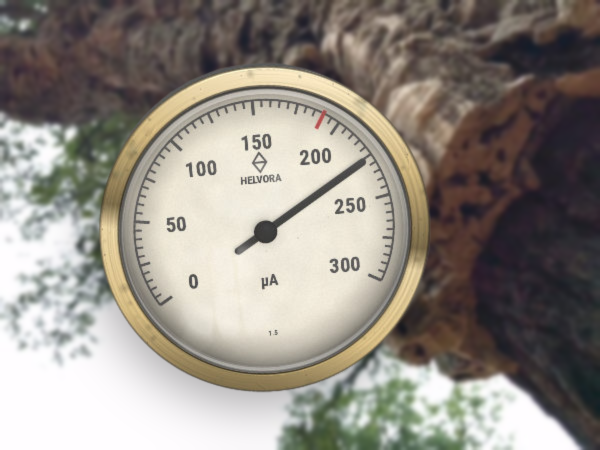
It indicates 225 µA
